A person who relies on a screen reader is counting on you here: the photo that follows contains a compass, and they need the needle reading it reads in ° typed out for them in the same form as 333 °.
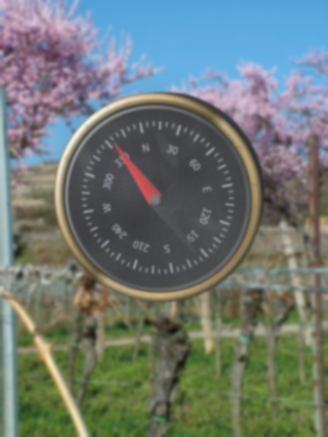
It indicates 335 °
